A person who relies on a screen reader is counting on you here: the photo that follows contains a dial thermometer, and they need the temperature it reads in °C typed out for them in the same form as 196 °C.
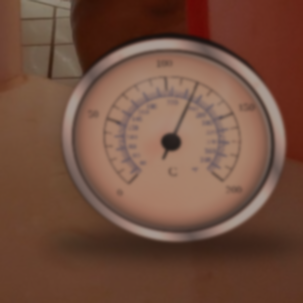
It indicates 120 °C
